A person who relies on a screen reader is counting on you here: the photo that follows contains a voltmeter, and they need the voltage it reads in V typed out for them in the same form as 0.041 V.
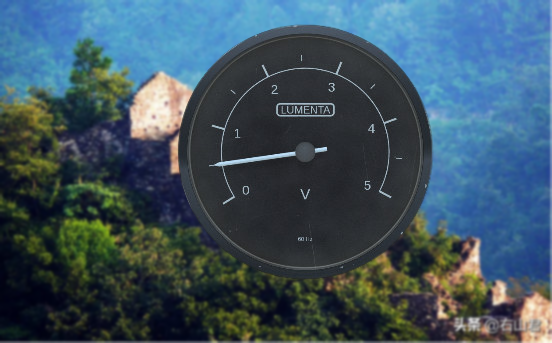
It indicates 0.5 V
